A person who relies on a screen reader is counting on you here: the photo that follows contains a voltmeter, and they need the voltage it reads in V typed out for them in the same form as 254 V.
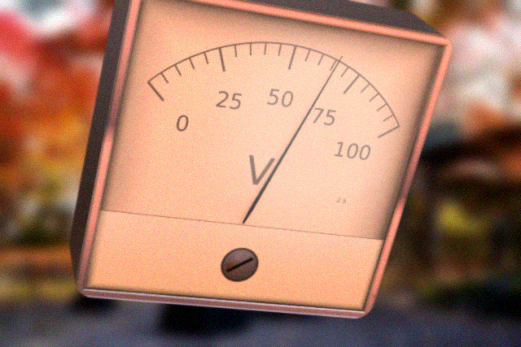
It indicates 65 V
